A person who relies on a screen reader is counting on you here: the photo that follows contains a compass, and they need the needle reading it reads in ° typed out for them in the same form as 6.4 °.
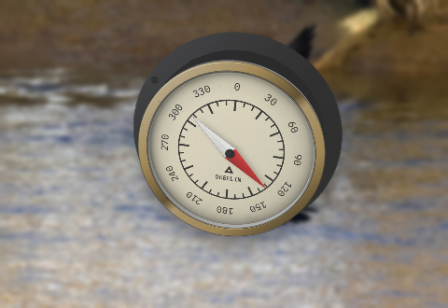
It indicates 130 °
